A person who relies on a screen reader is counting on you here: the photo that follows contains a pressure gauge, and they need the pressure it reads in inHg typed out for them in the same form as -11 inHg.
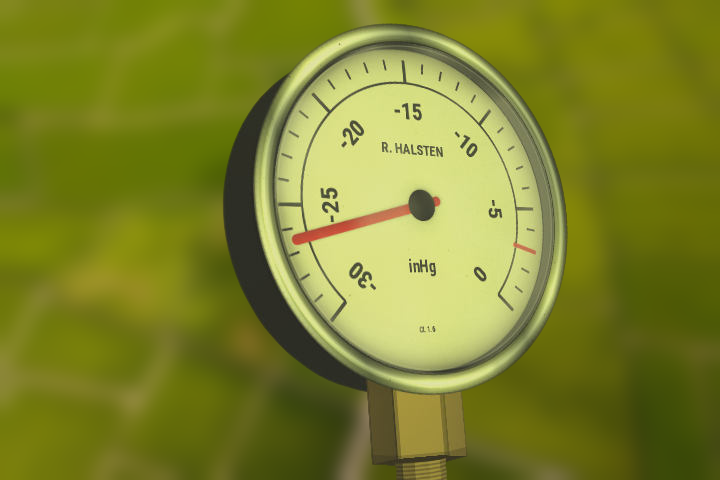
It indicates -26.5 inHg
